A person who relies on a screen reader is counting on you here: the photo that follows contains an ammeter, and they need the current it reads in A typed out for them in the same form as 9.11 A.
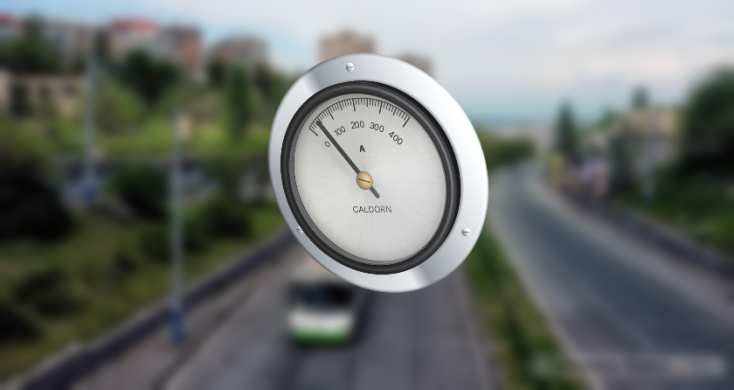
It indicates 50 A
